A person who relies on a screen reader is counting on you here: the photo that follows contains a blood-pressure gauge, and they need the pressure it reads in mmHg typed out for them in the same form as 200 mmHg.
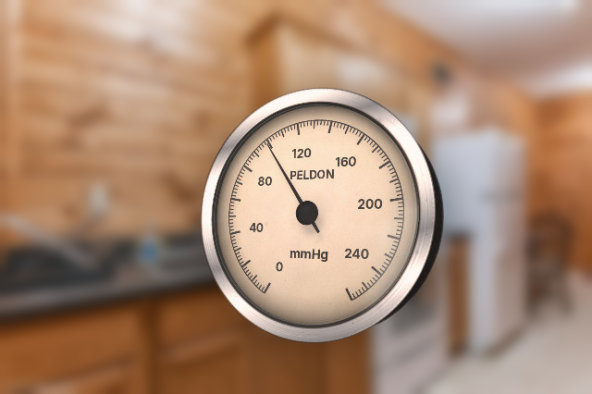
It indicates 100 mmHg
